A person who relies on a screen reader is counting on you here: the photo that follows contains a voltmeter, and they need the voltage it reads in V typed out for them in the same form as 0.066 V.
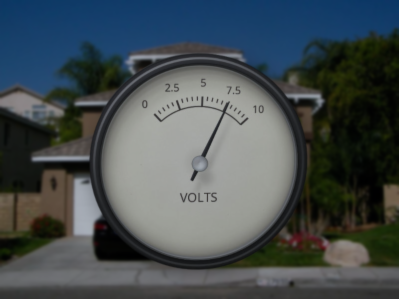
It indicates 7.5 V
